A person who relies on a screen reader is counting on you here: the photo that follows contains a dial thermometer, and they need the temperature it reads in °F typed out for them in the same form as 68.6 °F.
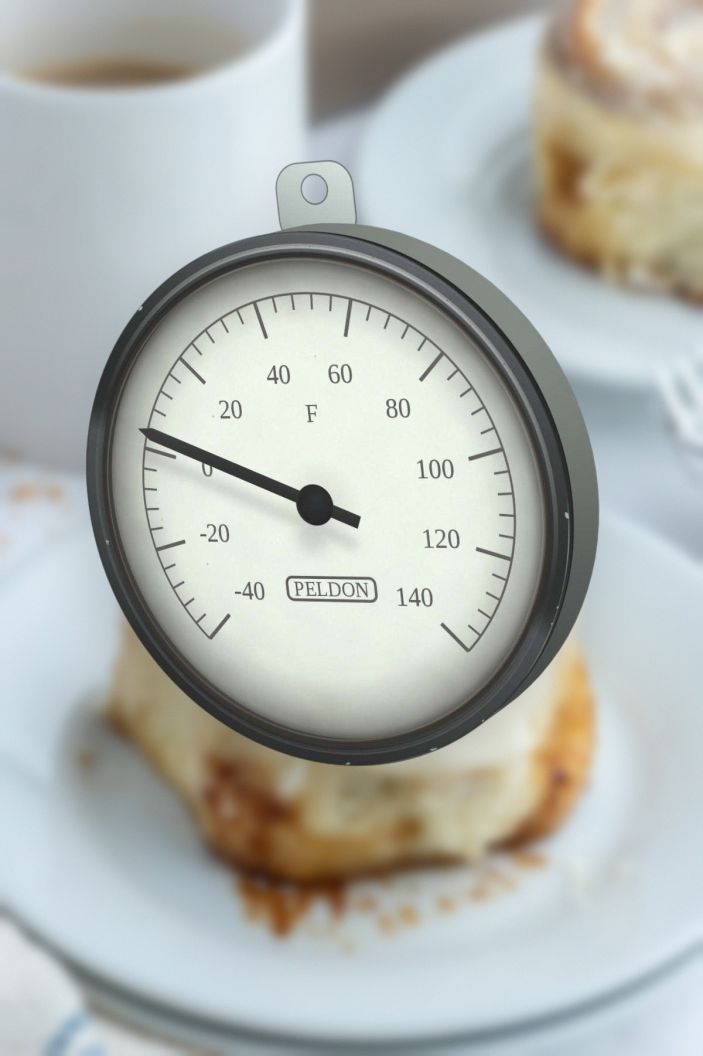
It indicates 4 °F
